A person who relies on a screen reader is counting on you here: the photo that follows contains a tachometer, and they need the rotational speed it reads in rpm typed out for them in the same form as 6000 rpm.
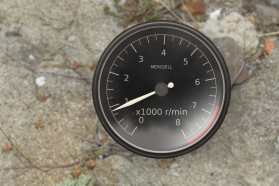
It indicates 875 rpm
